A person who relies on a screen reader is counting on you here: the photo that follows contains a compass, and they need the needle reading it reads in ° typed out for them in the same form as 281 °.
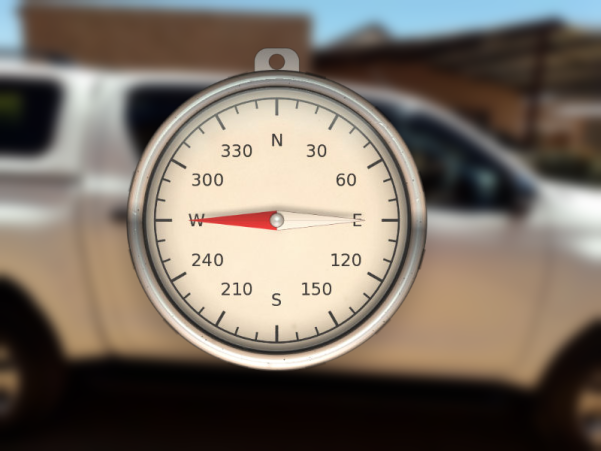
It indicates 270 °
